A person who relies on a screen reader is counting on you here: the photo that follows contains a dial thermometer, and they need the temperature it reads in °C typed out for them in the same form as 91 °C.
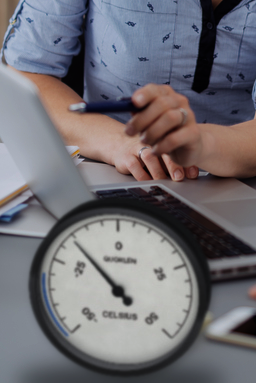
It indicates -15 °C
